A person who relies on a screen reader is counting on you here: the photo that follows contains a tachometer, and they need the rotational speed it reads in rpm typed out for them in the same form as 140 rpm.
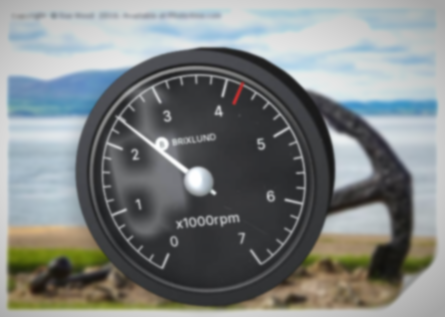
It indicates 2400 rpm
